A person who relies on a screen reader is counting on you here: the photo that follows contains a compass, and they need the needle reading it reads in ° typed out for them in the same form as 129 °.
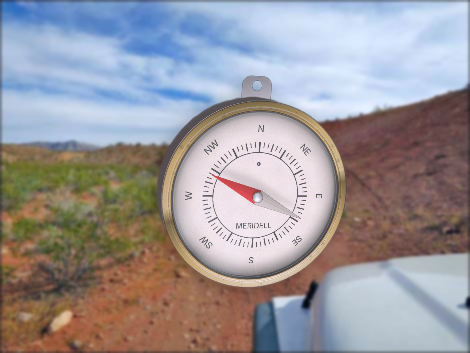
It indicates 295 °
